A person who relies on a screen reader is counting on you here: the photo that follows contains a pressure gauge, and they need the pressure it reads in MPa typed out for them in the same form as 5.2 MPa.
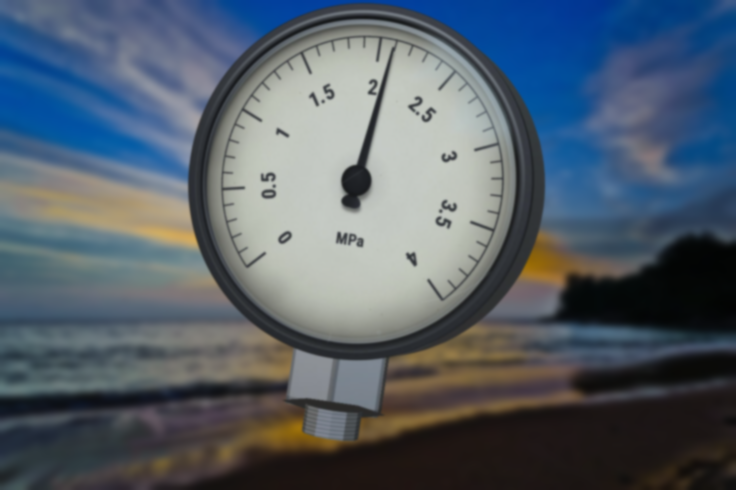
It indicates 2.1 MPa
